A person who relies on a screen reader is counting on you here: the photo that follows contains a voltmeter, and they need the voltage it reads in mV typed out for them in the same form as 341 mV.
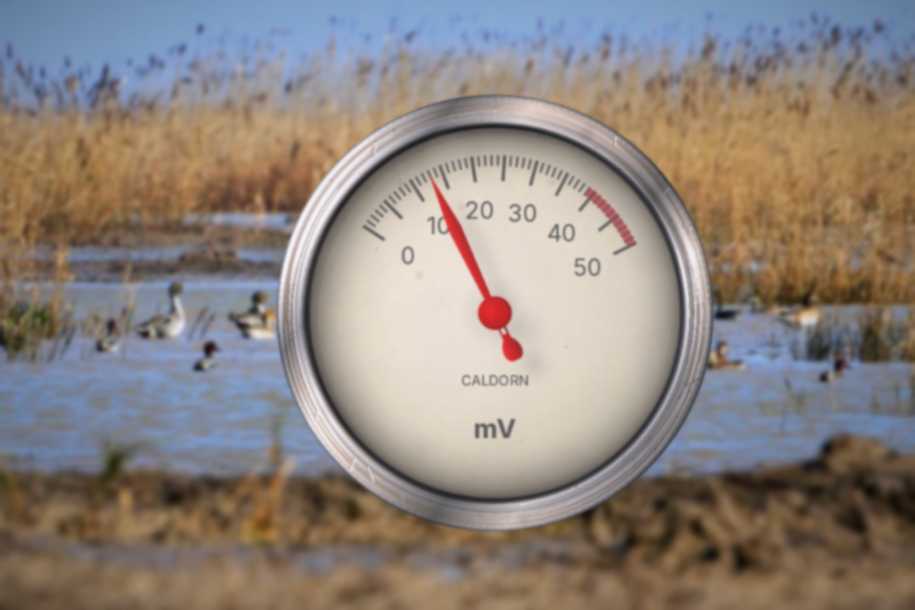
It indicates 13 mV
